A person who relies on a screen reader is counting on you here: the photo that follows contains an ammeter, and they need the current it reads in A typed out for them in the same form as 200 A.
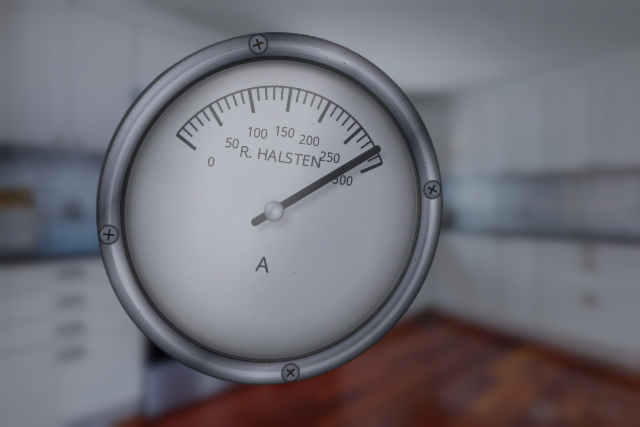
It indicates 280 A
